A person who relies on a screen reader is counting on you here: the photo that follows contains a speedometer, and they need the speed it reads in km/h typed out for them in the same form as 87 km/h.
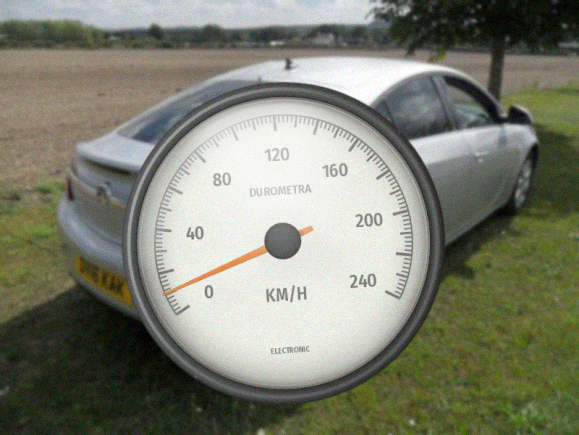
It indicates 10 km/h
